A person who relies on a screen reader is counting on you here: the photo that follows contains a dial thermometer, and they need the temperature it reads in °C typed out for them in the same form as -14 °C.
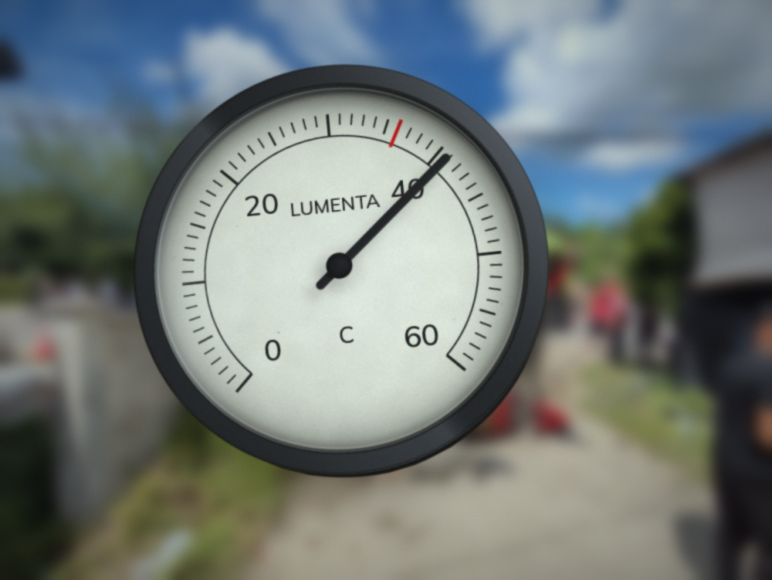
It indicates 41 °C
